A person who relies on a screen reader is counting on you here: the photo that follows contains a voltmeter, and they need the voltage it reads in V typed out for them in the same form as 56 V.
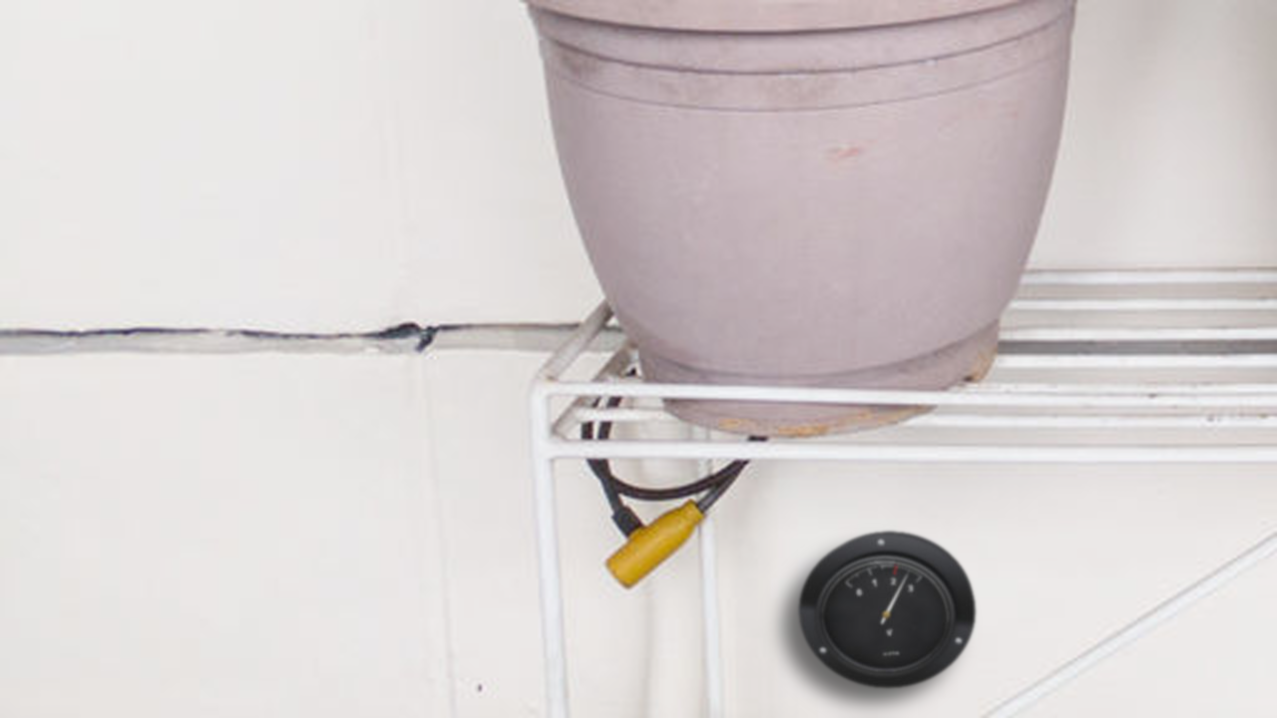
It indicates 2.5 V
